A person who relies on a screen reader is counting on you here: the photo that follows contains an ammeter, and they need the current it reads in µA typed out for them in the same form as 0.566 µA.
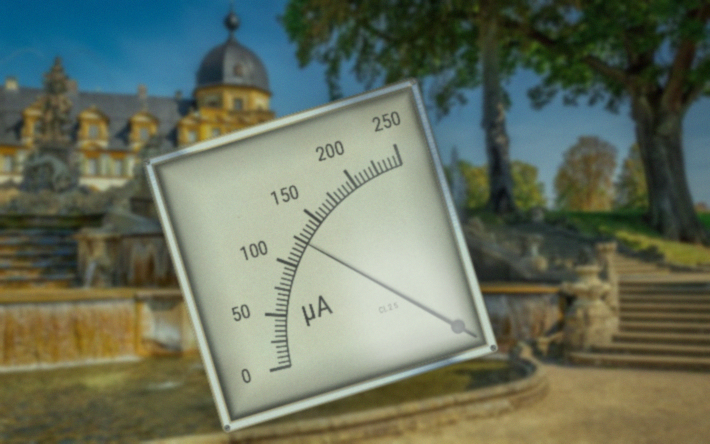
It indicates 125 µA
